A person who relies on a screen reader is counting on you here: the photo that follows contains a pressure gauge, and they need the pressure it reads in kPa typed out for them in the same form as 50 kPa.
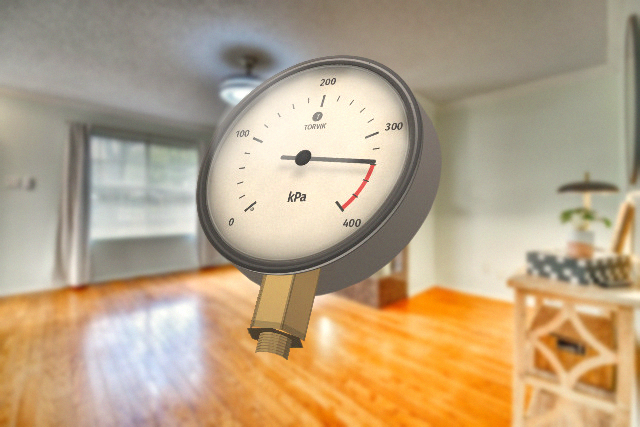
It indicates 340 kPa
